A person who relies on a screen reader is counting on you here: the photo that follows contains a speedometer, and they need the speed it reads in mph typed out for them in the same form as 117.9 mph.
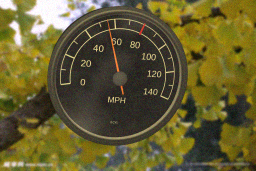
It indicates 55 mph
